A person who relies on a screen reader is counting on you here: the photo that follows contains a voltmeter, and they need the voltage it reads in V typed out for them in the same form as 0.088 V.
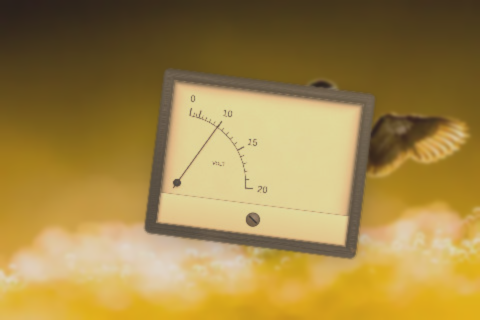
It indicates 10 V
